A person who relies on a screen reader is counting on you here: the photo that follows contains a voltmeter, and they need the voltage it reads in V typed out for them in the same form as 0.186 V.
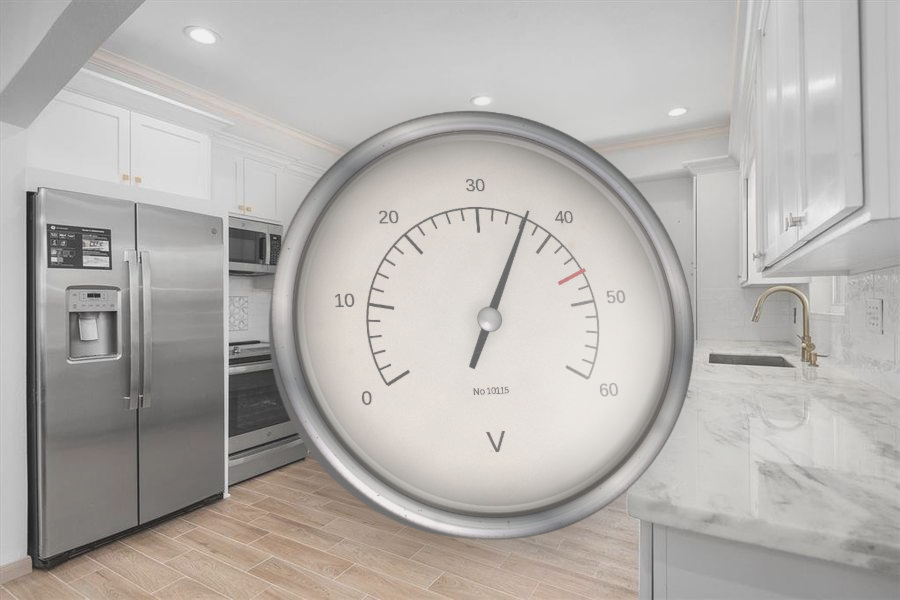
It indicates 36 V
